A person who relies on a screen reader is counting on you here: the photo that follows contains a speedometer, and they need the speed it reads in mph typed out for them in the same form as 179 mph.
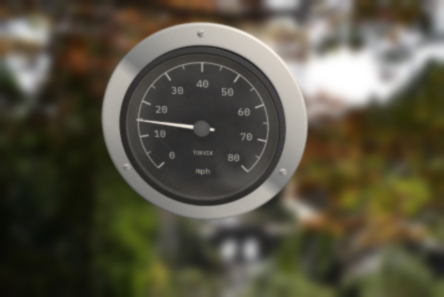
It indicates 15 mph
